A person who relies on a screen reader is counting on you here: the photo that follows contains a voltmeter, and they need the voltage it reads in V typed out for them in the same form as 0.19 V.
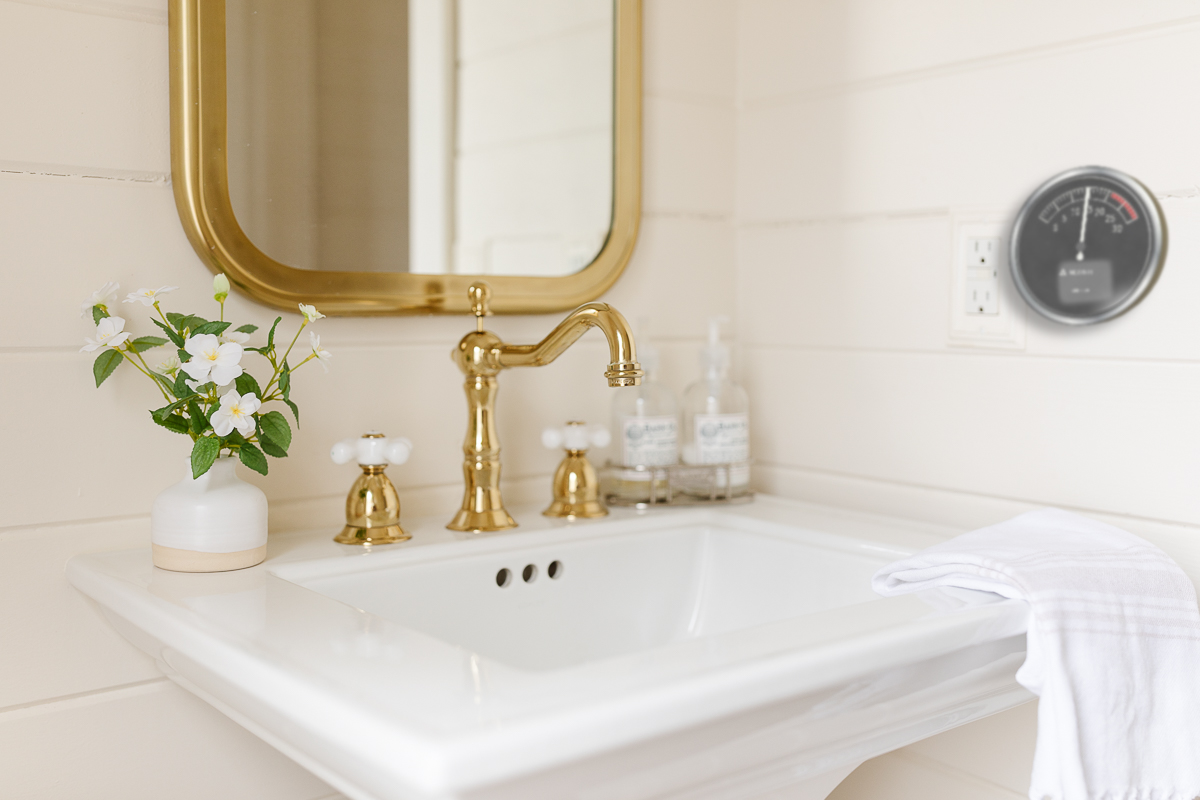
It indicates 15 V
